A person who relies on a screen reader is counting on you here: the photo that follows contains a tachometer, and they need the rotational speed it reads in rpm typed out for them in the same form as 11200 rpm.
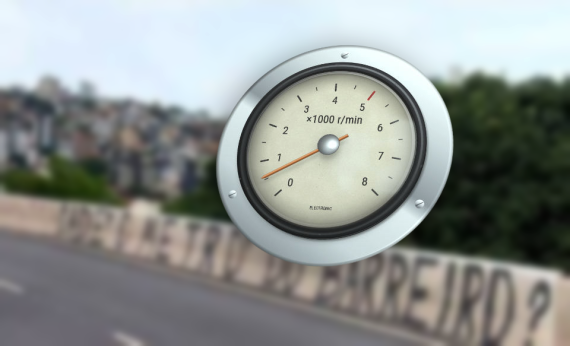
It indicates 500 rpm
